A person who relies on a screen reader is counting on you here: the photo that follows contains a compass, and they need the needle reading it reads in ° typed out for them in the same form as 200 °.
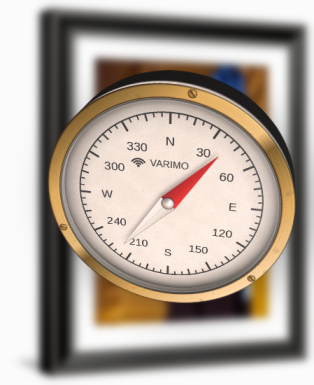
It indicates 40 °
